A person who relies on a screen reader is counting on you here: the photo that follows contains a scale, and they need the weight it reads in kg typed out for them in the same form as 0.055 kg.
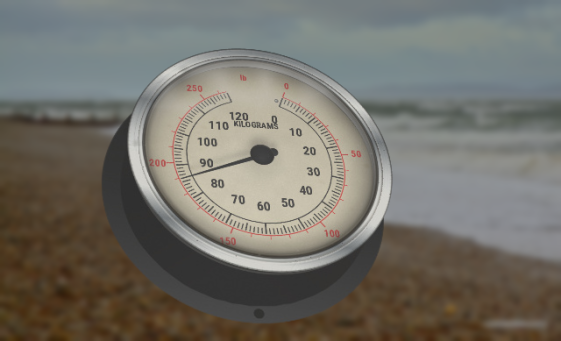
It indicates 85 kg
